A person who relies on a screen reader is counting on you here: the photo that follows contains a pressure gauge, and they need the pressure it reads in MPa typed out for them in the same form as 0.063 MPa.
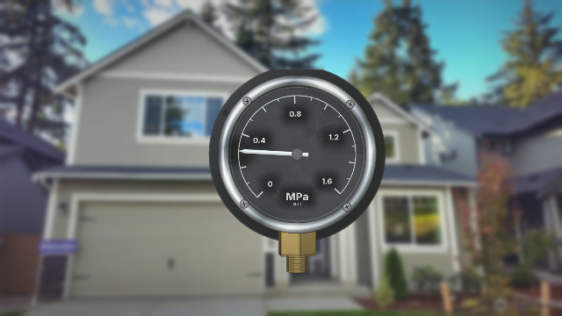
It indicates 0.3 MPa
